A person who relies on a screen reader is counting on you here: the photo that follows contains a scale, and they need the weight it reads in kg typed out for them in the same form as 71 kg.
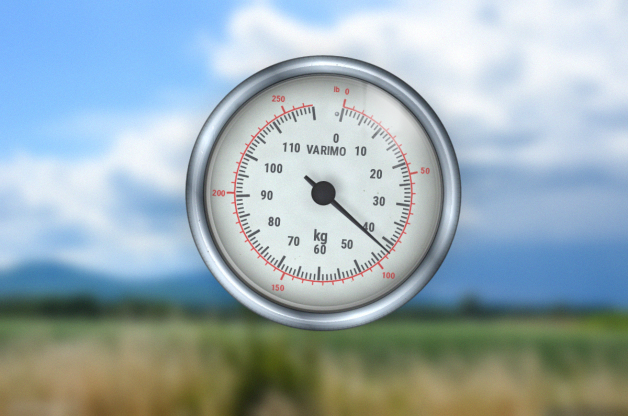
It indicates 42 kg
